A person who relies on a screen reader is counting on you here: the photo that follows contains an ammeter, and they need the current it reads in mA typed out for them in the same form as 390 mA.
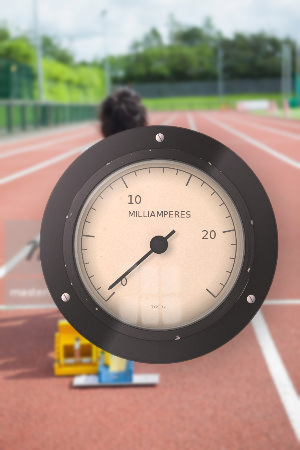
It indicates 0.5 mA
